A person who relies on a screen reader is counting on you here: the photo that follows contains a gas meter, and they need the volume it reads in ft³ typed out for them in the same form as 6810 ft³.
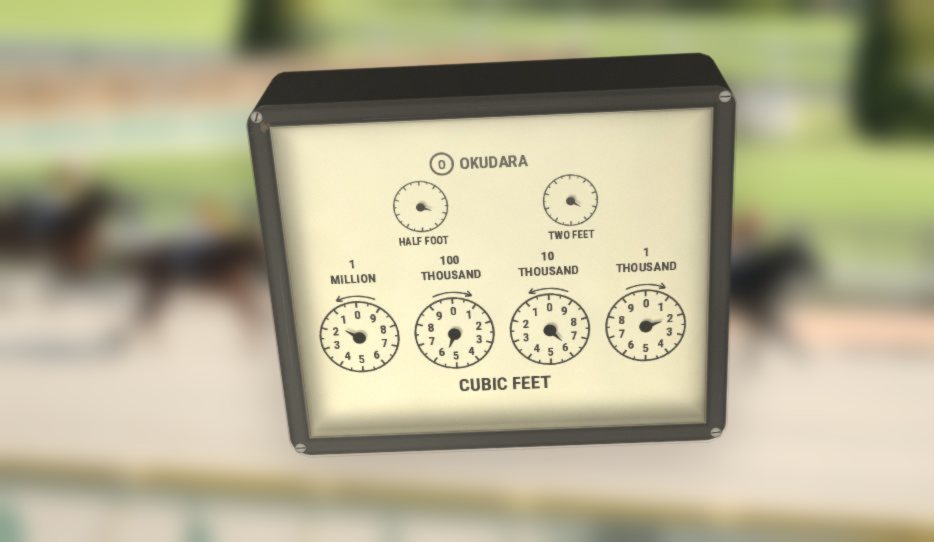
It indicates 156200 ft³
